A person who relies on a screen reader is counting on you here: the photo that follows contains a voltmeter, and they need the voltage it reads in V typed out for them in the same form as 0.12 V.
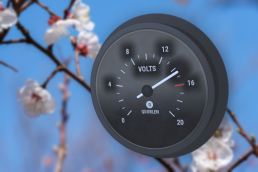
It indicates 14.5 V
